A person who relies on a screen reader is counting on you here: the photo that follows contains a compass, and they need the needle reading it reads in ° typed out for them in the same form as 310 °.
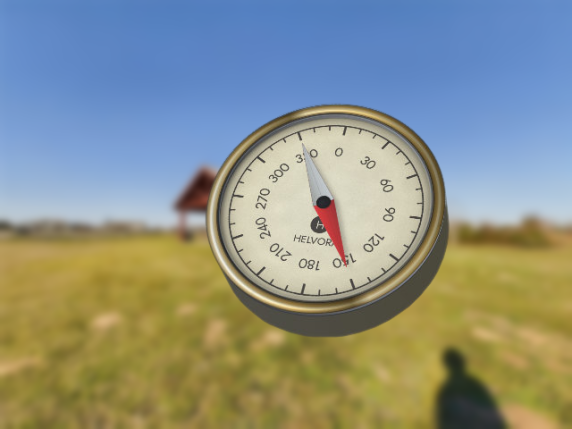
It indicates 150 °
